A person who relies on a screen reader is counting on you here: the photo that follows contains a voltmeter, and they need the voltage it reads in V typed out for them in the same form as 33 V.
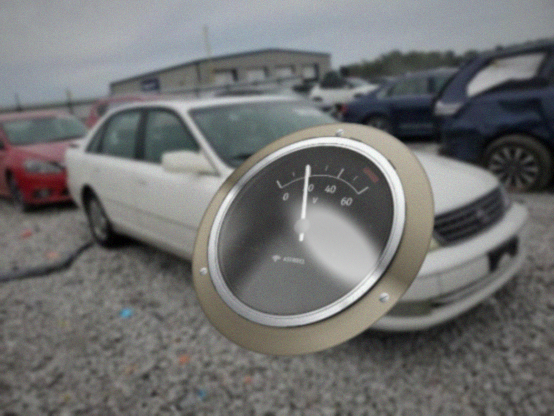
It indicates 20 V
